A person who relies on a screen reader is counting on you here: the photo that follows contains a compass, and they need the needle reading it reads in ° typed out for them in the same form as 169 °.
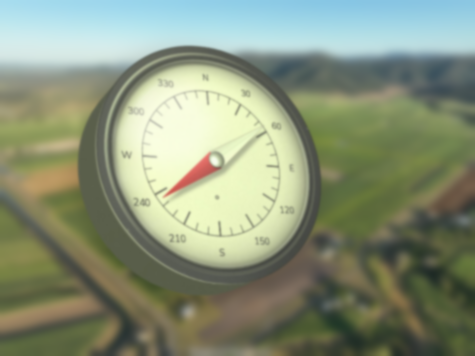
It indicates 235 °
